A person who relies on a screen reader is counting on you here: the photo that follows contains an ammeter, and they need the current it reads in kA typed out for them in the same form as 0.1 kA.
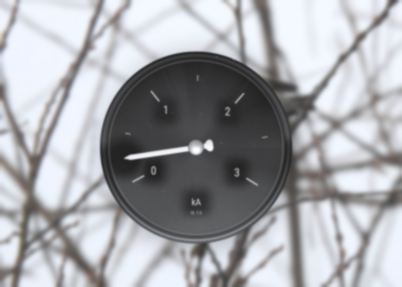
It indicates 0.25 kA
